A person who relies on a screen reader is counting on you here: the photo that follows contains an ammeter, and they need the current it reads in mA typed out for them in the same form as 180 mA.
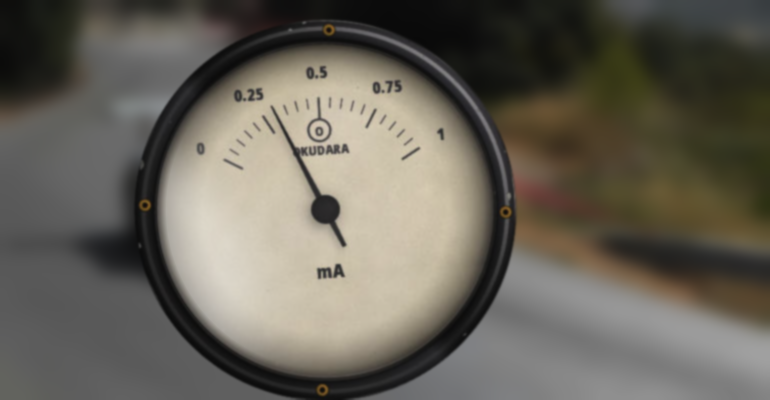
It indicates 0.3 mA
